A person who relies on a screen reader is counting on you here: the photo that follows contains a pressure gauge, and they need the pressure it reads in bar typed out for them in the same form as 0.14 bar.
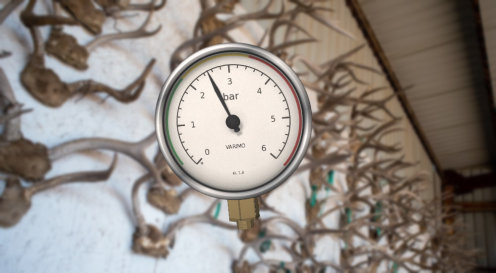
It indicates 2.5 bar
